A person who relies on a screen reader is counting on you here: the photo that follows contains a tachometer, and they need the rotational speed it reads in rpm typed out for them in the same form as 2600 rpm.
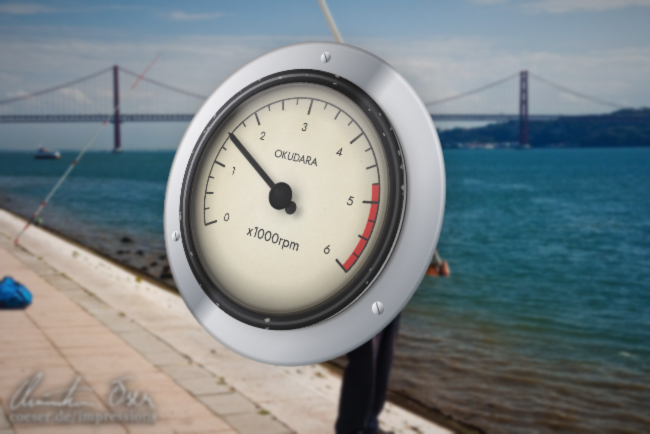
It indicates 1500 rpm
